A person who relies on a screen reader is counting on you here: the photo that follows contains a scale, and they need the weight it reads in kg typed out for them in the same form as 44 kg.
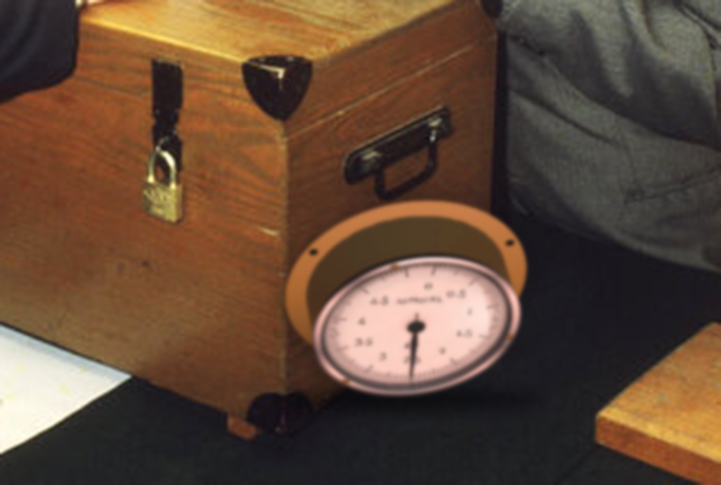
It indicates 2.5 kg
